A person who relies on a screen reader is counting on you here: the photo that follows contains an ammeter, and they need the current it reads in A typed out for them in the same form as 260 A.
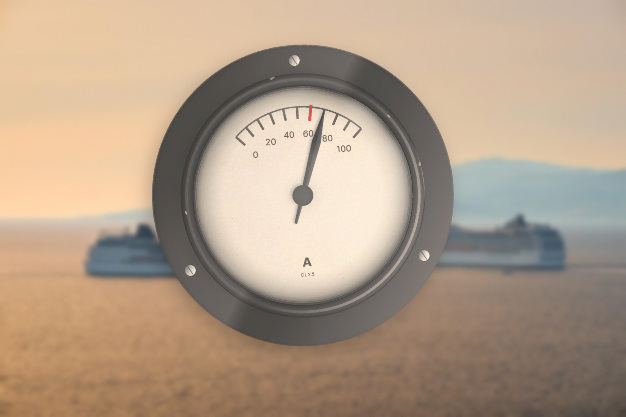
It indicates 70 A
